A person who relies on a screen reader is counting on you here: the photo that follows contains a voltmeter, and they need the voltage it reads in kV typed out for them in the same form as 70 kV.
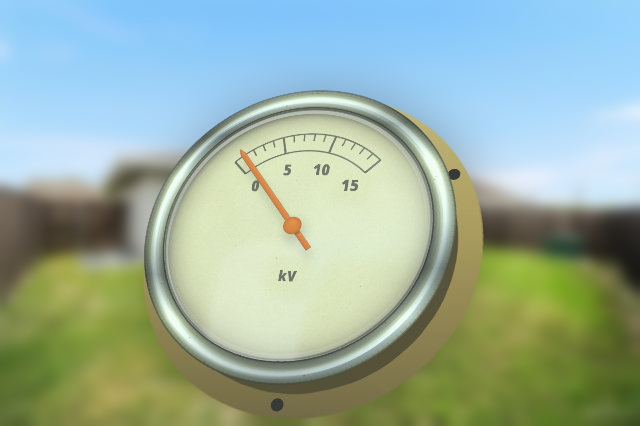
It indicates 1 kV
